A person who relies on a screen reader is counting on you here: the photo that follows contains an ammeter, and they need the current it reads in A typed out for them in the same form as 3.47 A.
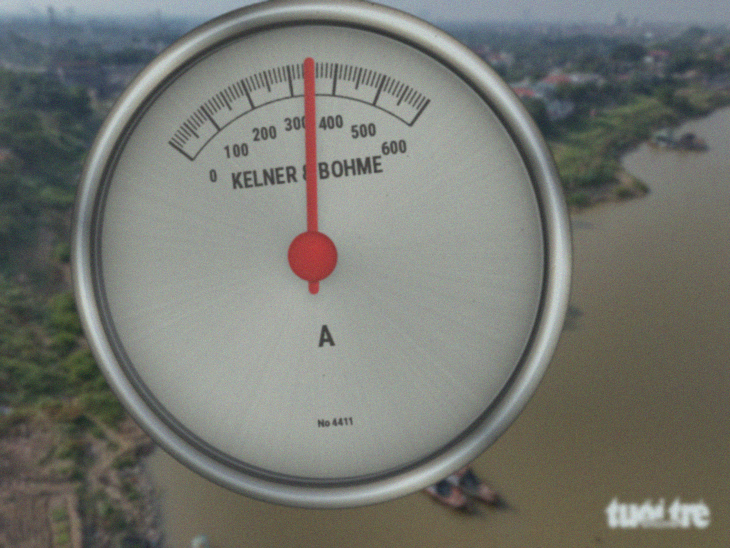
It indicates 350 A
